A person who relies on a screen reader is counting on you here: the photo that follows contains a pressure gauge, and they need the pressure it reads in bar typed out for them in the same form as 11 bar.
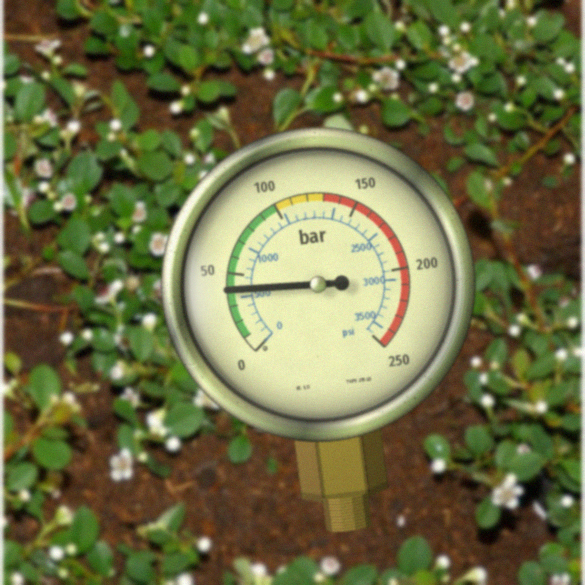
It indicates 40 bar
